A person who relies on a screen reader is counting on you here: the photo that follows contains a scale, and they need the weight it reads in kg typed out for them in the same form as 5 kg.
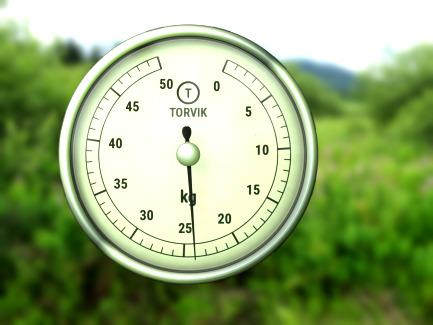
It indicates 24 kg
